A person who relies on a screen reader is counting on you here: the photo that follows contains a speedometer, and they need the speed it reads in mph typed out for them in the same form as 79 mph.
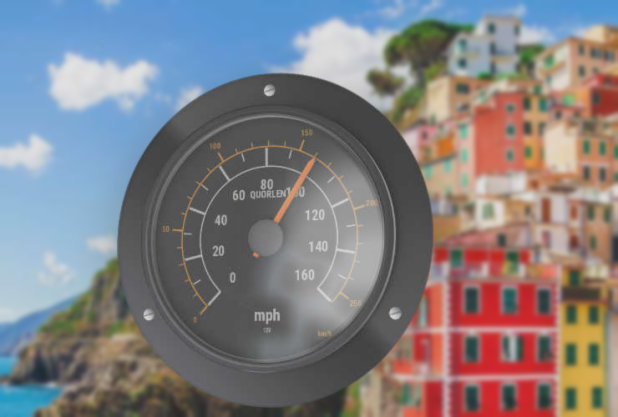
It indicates 100 mph
